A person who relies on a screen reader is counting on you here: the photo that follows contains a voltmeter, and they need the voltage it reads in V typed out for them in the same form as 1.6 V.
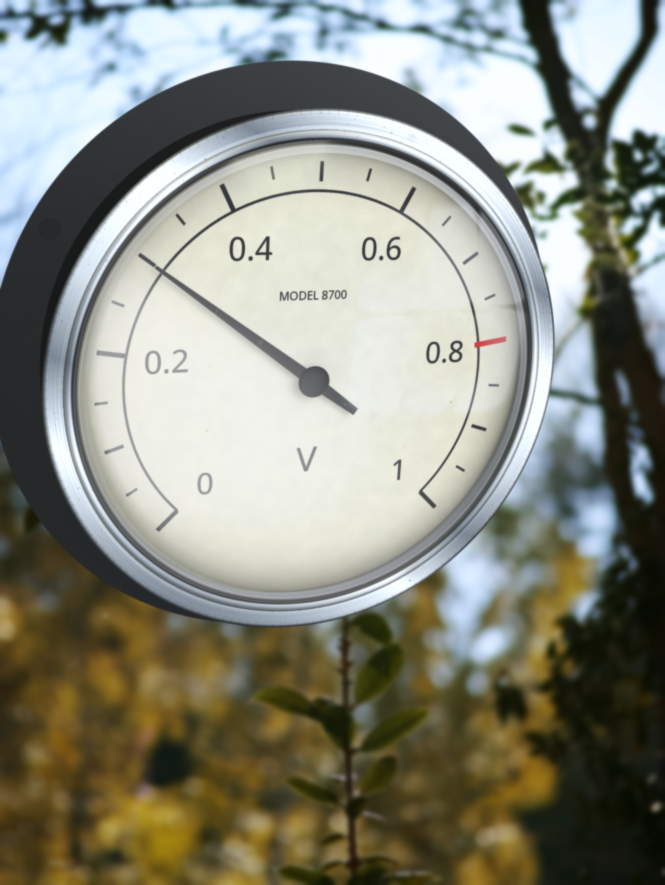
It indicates 0.3 V
